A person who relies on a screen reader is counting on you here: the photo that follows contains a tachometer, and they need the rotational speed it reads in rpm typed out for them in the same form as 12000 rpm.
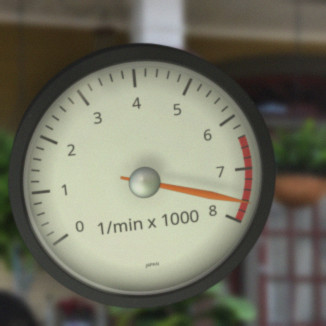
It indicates 7600 rpm
